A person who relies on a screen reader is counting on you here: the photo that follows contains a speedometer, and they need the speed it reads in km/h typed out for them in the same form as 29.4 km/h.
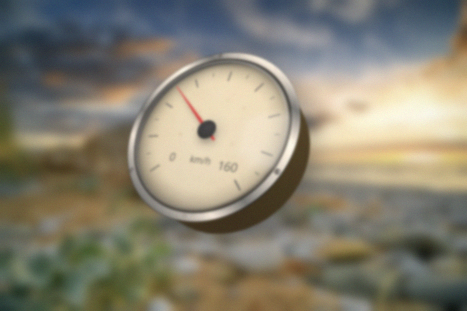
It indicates 50 km/h
